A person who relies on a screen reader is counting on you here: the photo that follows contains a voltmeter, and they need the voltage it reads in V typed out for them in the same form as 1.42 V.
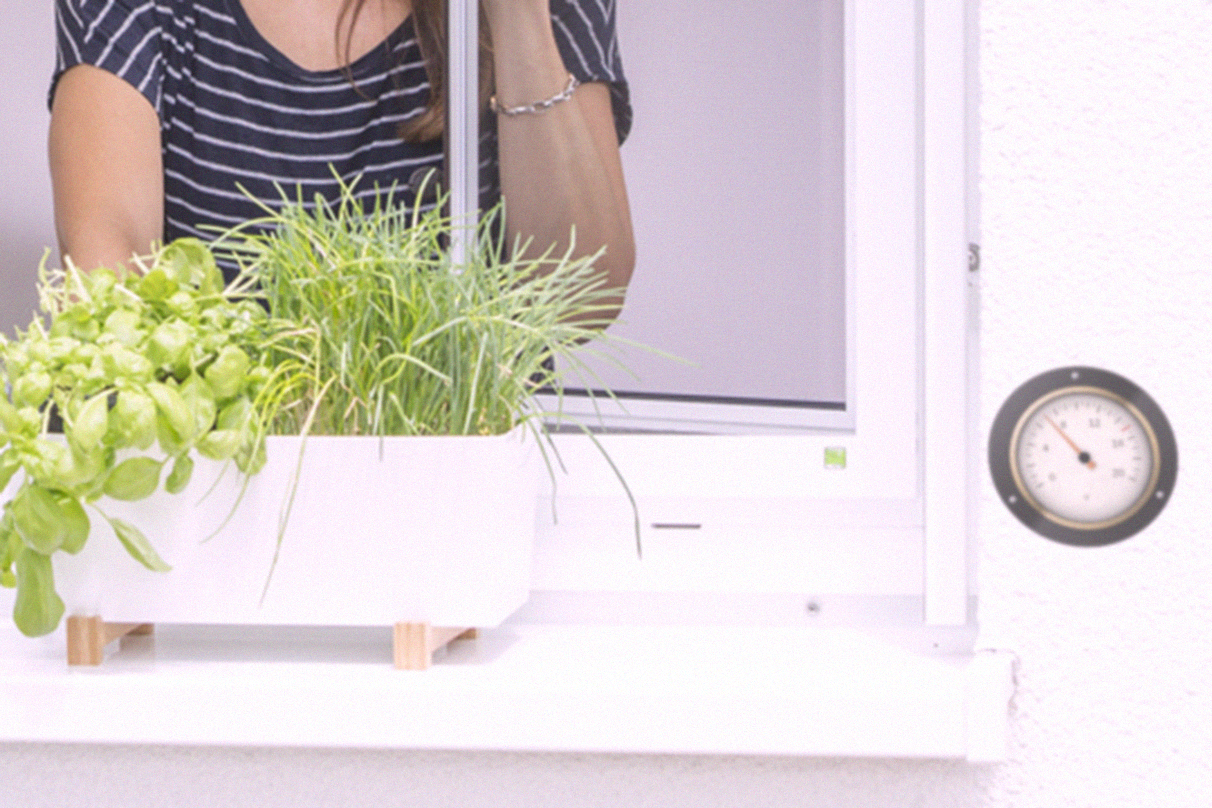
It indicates 7 V
